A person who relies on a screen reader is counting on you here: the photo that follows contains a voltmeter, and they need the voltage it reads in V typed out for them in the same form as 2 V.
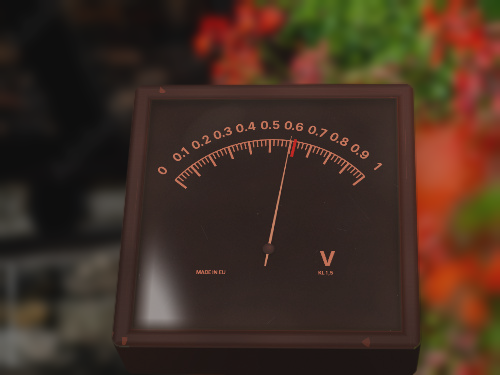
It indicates 0.6 V
